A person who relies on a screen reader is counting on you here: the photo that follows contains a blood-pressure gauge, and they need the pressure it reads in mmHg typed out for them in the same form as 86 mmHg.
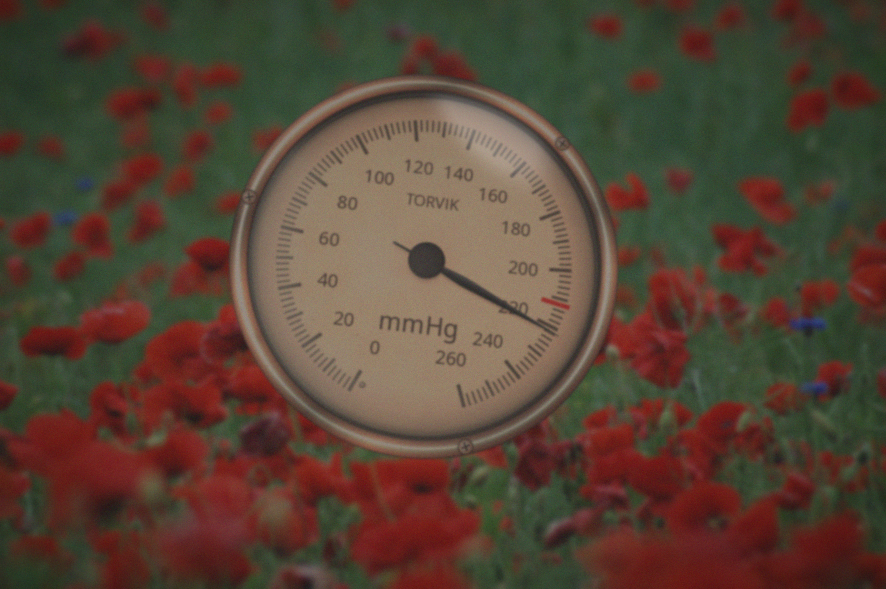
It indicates 222 mmHg
